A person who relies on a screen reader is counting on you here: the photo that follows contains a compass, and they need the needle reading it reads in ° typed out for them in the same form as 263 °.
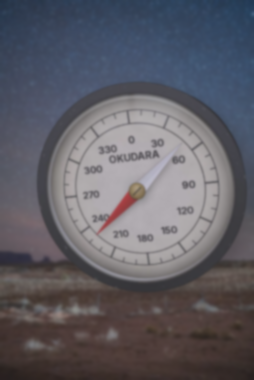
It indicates 230 °
